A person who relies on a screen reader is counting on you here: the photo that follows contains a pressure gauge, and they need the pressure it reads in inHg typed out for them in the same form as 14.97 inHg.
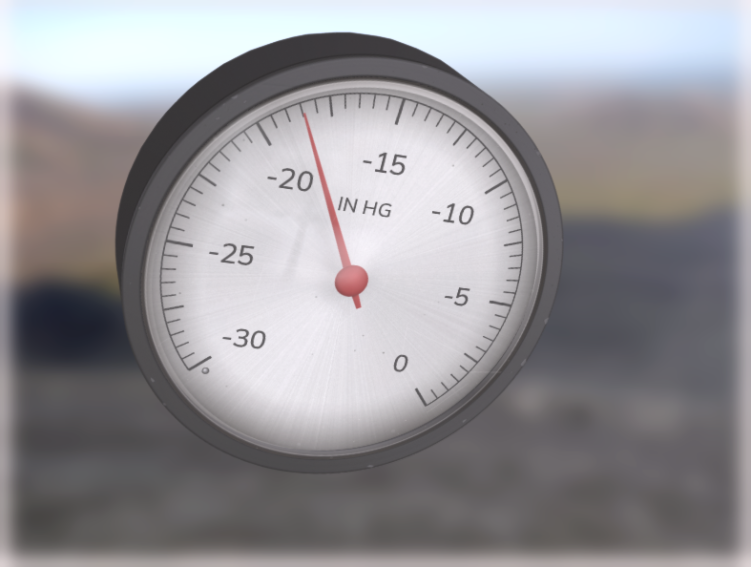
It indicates -18.5 inHg
